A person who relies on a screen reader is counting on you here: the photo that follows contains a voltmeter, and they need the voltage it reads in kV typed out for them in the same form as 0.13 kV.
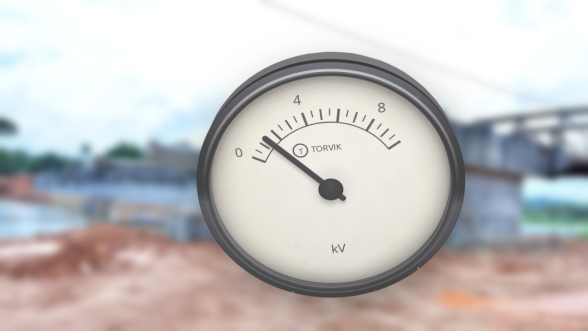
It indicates 1.5 kV
